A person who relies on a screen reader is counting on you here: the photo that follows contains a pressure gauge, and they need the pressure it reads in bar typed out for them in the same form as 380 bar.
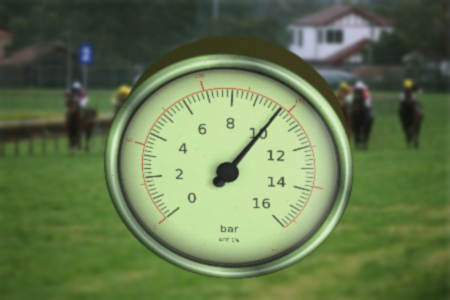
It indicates 10 bar
